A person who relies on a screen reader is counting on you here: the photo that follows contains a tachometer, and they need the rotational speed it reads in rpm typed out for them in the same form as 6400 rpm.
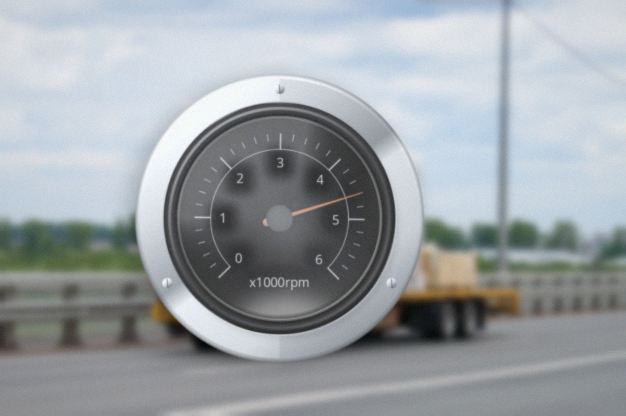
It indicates 4600 rpm
